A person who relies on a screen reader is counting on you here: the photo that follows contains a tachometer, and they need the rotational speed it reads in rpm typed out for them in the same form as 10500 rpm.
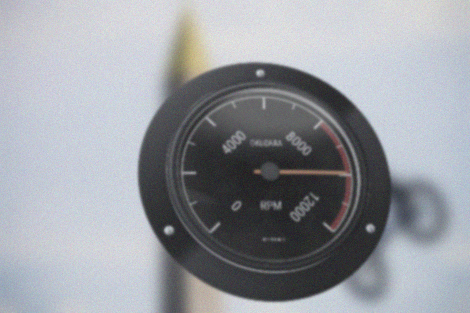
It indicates 10000 rpm
